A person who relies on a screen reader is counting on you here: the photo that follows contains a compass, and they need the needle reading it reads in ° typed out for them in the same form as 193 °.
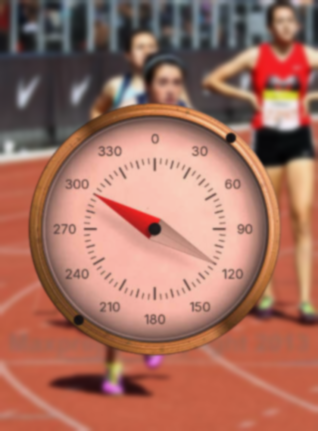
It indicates 300 °
